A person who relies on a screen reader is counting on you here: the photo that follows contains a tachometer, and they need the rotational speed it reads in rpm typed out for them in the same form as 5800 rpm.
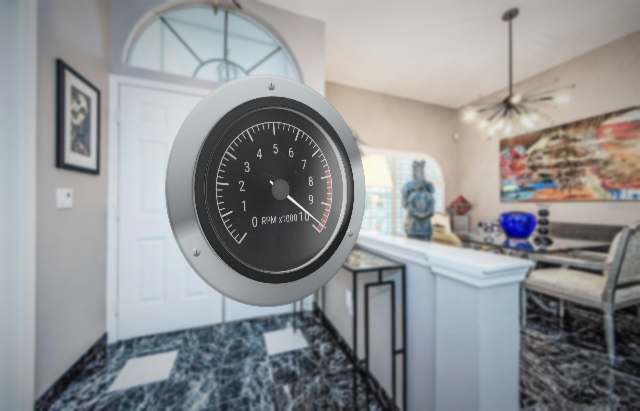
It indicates 9800 rpm
